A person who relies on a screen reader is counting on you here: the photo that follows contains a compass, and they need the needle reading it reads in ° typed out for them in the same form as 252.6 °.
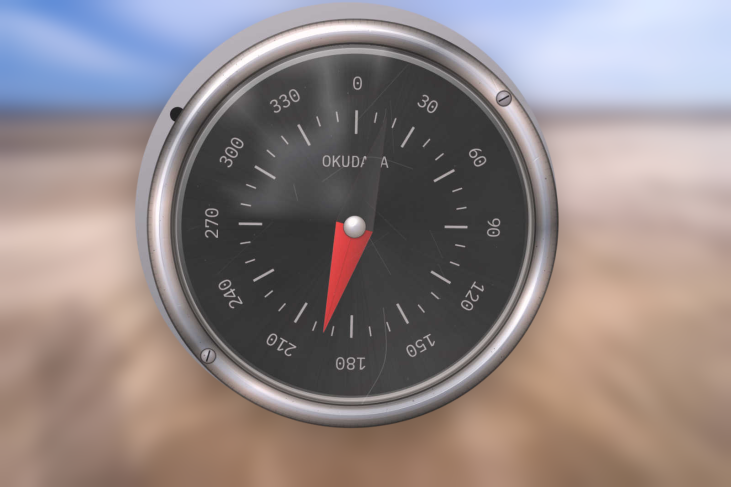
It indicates 195 °
